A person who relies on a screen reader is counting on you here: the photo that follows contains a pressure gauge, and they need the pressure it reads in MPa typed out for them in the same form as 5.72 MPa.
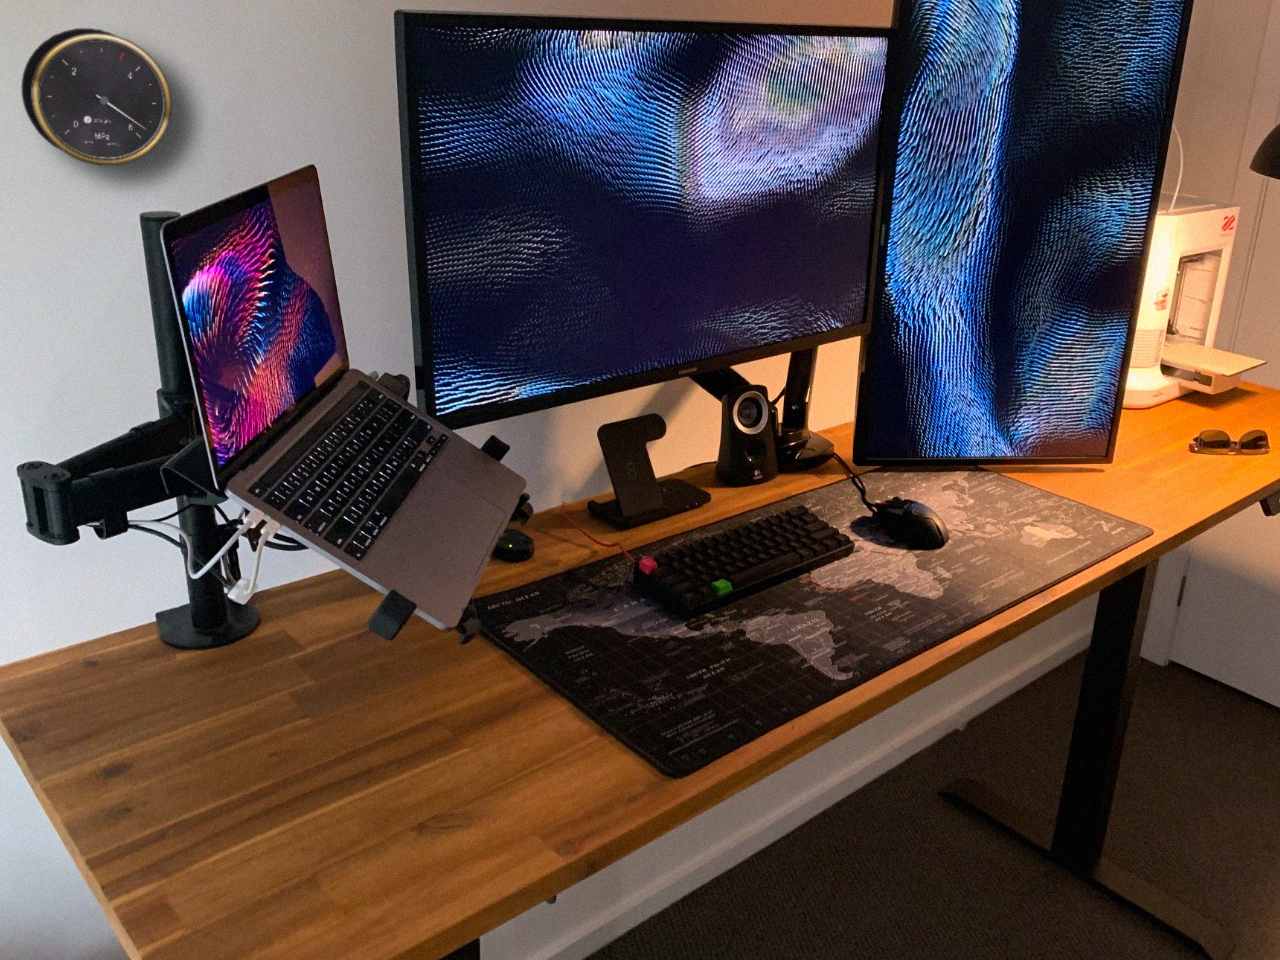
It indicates 5.75 MPa
